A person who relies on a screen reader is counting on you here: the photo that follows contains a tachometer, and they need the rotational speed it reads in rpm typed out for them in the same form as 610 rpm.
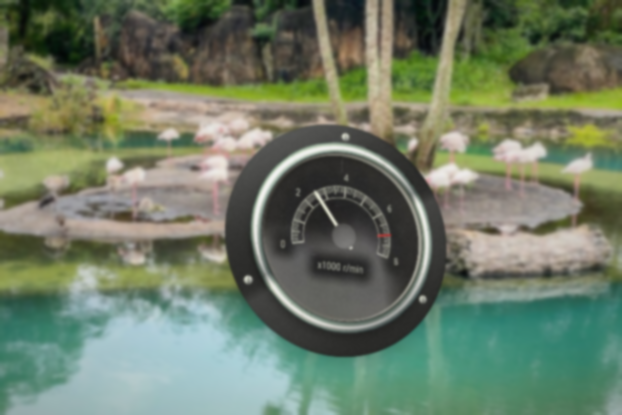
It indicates 2500 rpm
